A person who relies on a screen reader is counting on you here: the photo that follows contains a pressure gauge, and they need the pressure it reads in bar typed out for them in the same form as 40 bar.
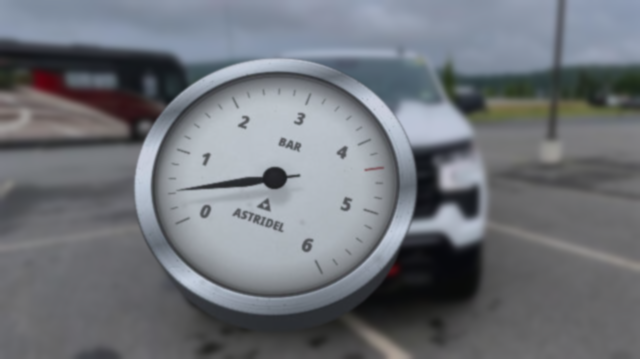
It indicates 0.4 bar
